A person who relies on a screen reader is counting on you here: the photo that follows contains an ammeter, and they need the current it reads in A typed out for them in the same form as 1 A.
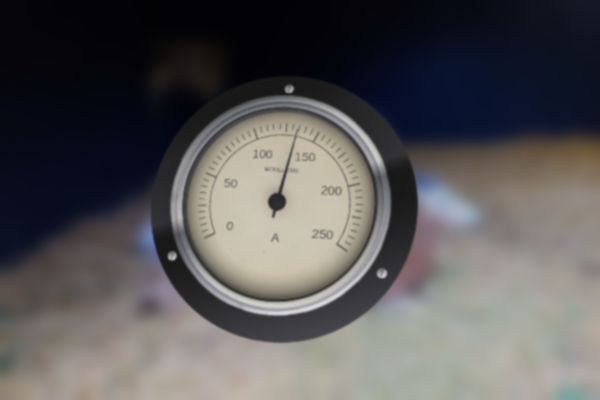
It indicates 135 A
